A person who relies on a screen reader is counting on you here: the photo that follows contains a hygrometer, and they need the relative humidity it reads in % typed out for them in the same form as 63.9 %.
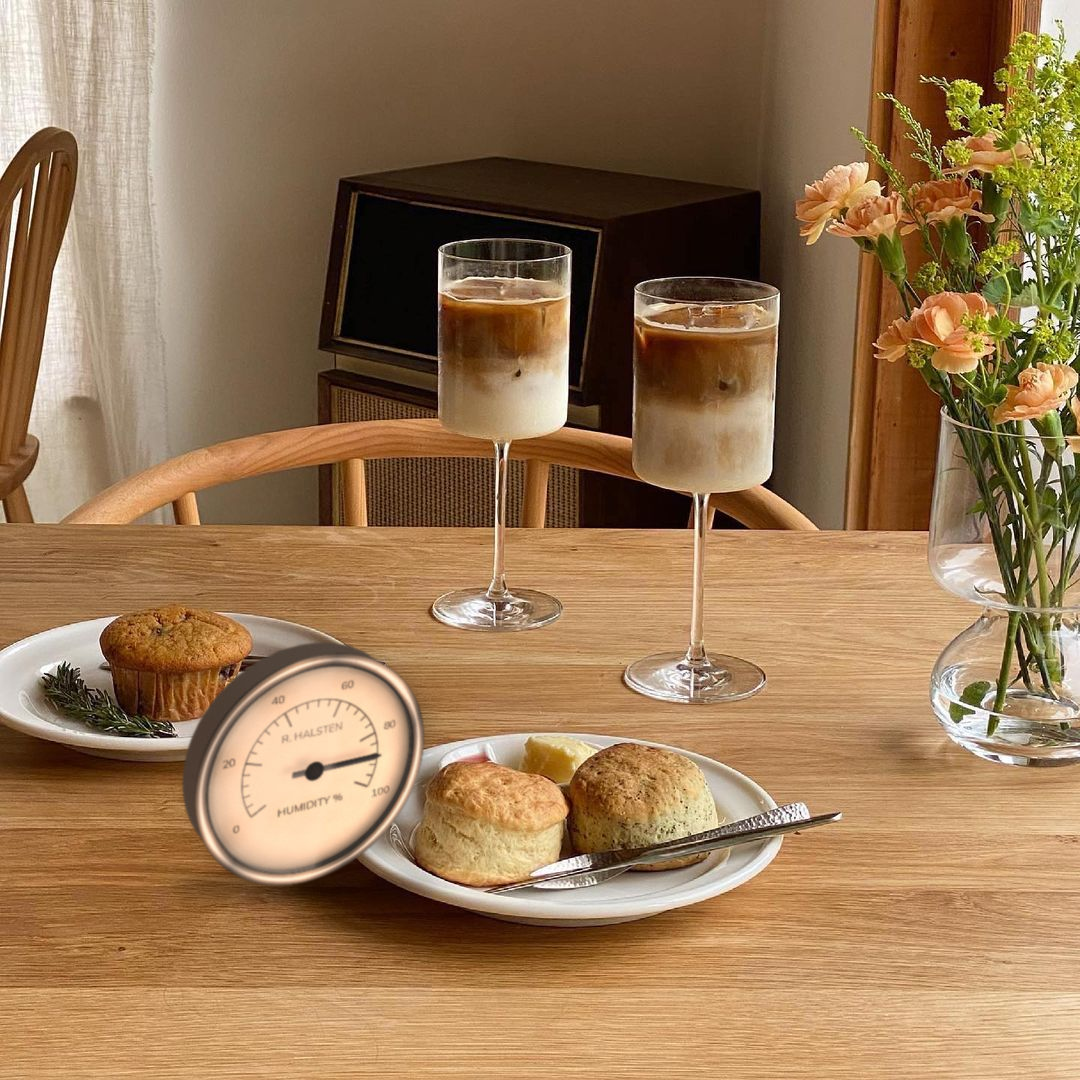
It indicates 88 %
